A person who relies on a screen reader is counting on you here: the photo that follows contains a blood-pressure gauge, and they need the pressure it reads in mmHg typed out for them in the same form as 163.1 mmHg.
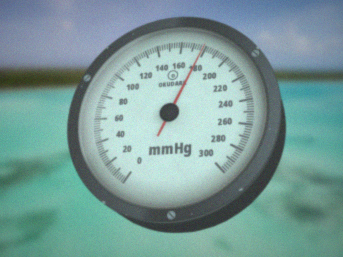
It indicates 180 mmHg
